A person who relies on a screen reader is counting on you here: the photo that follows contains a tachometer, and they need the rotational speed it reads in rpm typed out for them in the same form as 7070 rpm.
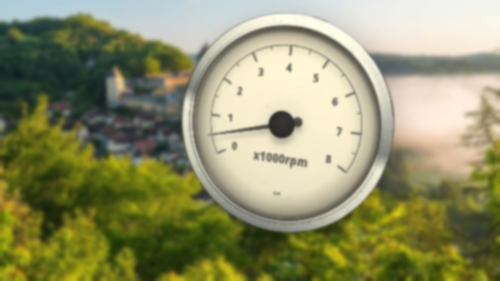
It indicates 500 rpm
